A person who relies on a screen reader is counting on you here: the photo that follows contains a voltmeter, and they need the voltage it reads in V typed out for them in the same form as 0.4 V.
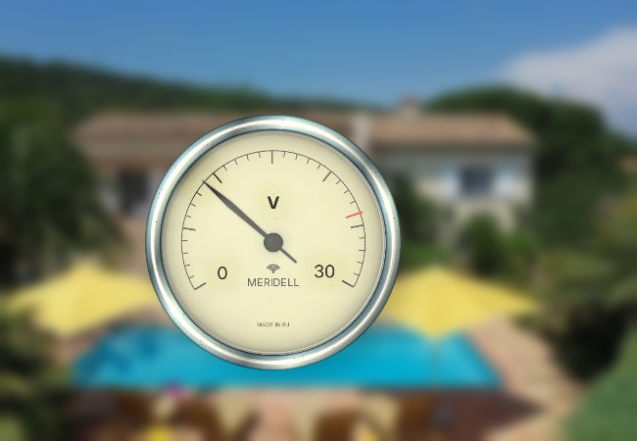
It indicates 9 V
